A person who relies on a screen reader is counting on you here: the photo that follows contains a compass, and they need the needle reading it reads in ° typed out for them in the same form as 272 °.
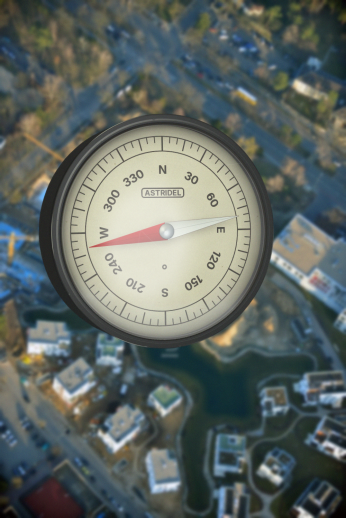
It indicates 260 °
